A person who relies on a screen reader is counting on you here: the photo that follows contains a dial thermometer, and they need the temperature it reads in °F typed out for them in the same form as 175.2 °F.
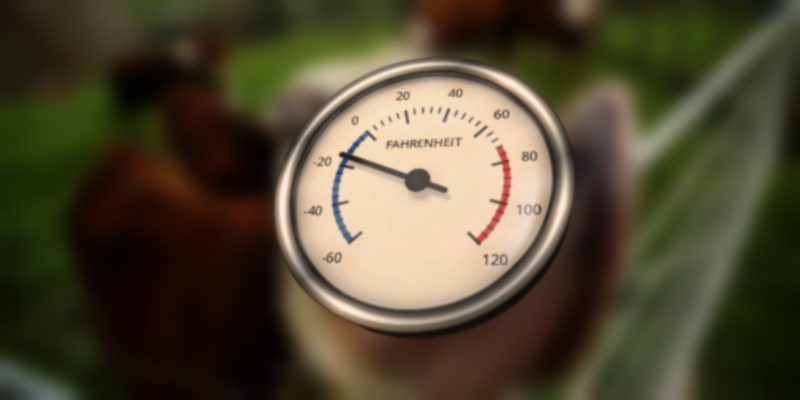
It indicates -16 °F
